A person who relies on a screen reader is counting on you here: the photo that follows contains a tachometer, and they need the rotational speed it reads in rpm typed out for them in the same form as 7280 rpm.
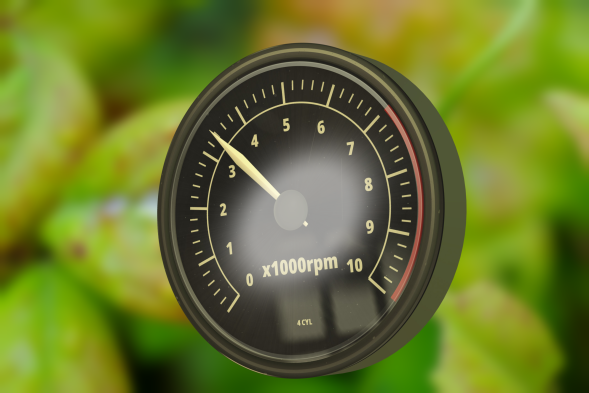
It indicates 3400 rpm
